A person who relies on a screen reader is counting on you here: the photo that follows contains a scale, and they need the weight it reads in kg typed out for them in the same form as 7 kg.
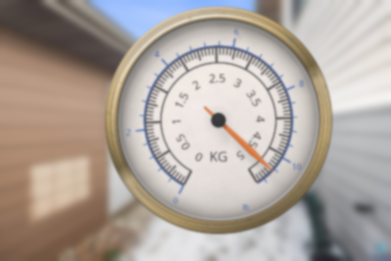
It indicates 4.75 kg
